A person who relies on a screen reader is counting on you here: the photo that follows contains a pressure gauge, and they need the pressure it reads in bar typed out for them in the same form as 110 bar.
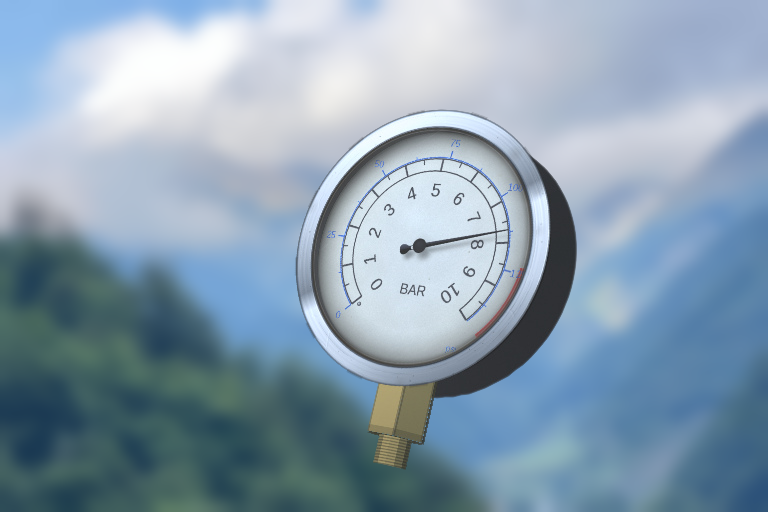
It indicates 7.75 bar
